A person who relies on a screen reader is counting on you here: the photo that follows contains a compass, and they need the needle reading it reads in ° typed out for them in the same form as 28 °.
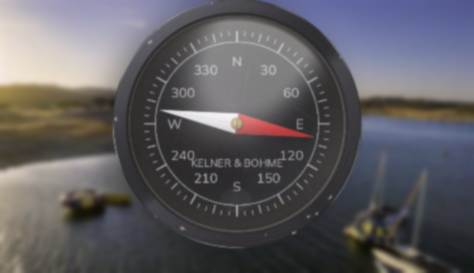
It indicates 100 °
